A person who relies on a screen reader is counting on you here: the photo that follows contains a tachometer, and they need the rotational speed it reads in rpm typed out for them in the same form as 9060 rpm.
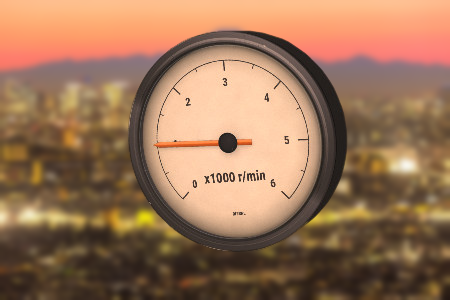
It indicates 1000 rpm
